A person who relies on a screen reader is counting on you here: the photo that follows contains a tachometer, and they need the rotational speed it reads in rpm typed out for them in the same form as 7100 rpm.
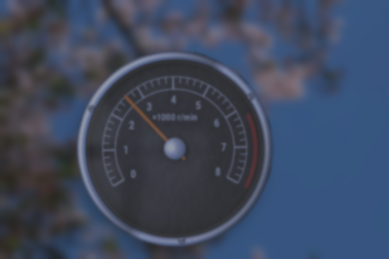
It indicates 2600 rpm
